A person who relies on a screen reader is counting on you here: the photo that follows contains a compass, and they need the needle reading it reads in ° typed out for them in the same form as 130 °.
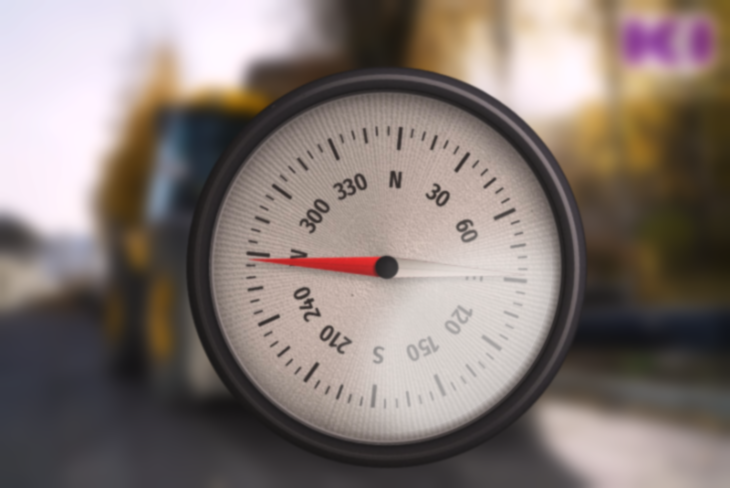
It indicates 267.5 °
